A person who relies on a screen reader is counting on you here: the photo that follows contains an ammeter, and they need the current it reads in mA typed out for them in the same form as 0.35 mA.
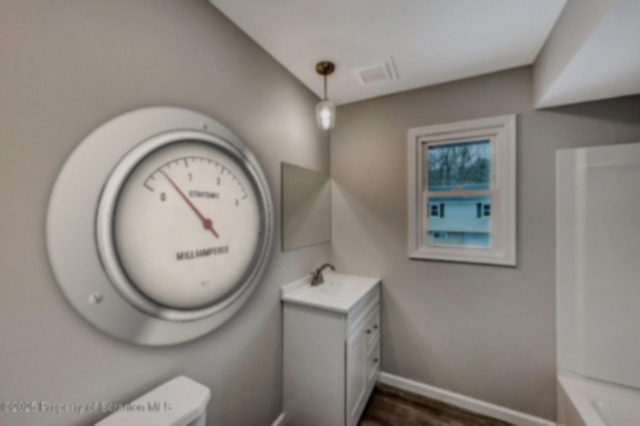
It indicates 0.4 mA
